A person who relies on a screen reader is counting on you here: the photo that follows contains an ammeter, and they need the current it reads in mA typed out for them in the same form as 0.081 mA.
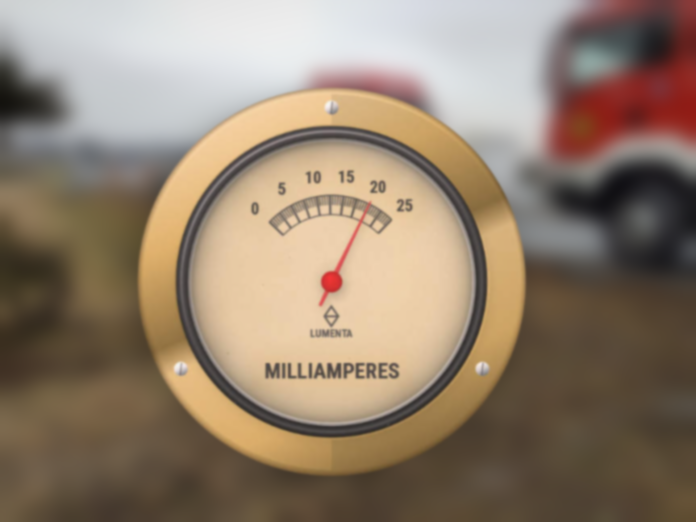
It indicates 20 mA
